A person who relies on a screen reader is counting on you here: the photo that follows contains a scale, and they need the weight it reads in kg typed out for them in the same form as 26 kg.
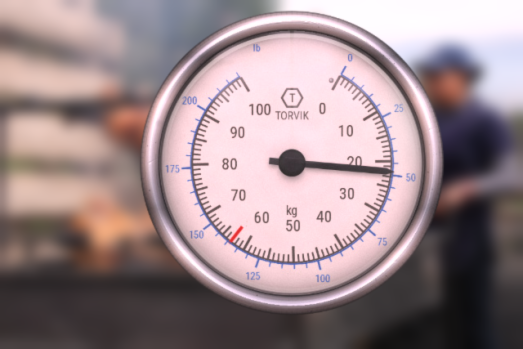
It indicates 22 kg
